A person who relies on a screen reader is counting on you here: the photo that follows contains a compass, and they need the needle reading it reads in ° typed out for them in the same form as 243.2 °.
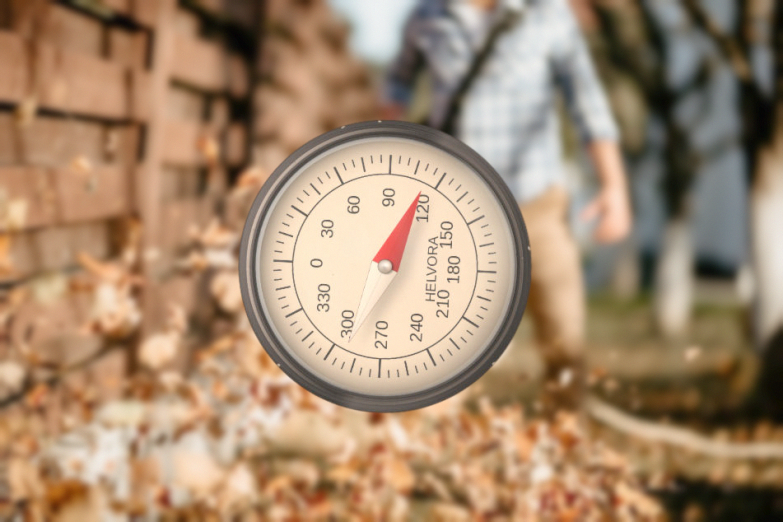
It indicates 112.5 °
